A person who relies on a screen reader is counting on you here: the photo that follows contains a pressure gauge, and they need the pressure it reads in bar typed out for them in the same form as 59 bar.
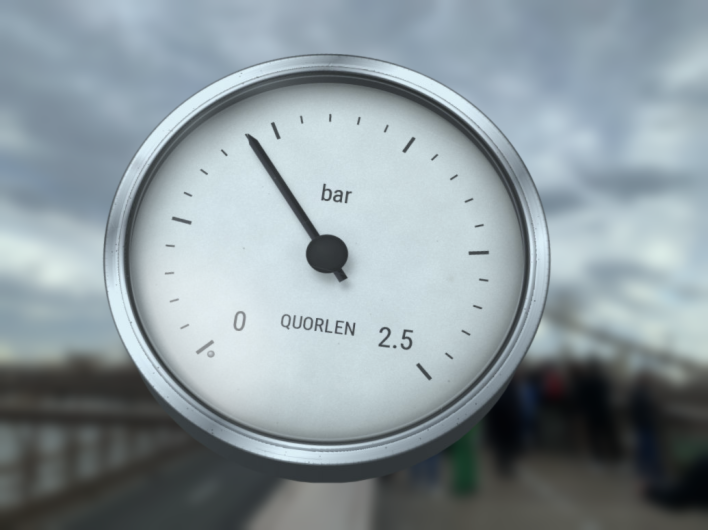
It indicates 0.9 bar
